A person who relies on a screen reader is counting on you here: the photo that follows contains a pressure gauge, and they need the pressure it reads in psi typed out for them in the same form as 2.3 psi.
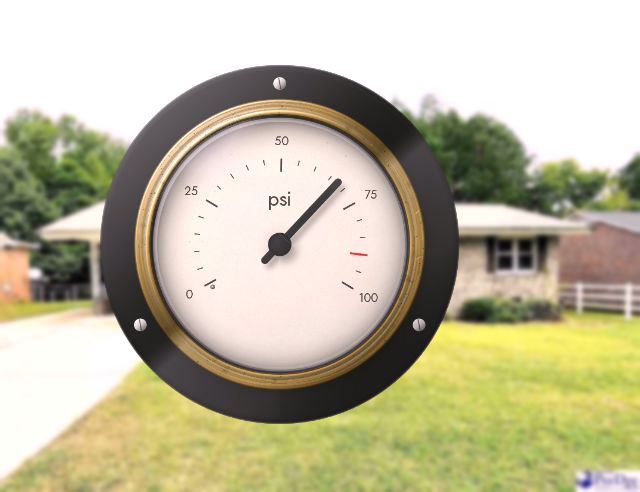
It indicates 67.5 psi
